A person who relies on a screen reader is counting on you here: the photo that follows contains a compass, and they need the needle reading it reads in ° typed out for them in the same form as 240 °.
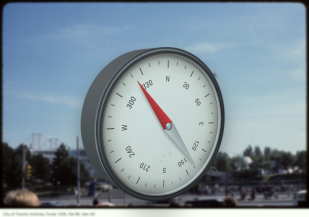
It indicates 320 °
